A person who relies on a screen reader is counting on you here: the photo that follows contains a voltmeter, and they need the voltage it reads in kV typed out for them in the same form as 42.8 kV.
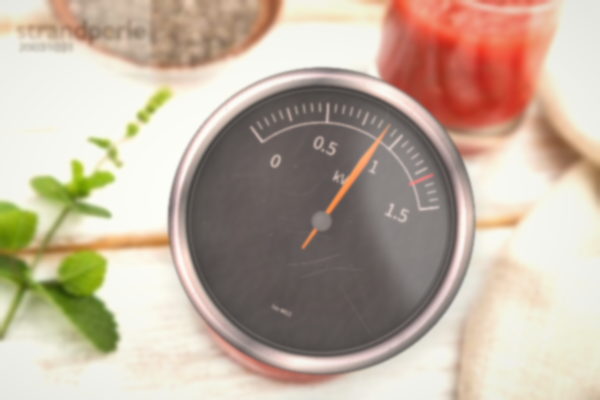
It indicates 0.9 kV
